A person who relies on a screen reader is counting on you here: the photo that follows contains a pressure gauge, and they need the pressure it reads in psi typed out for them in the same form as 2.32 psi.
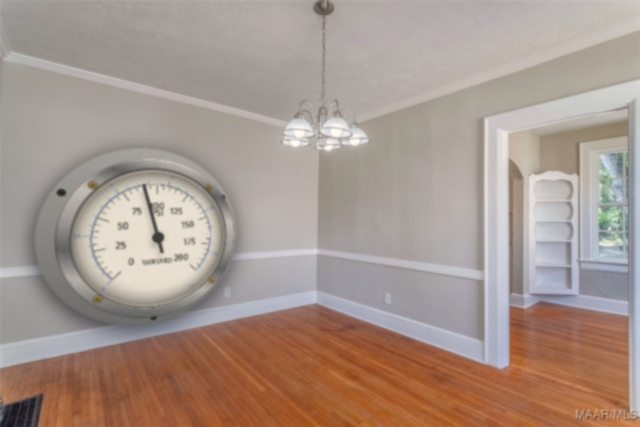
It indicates 90 psi
